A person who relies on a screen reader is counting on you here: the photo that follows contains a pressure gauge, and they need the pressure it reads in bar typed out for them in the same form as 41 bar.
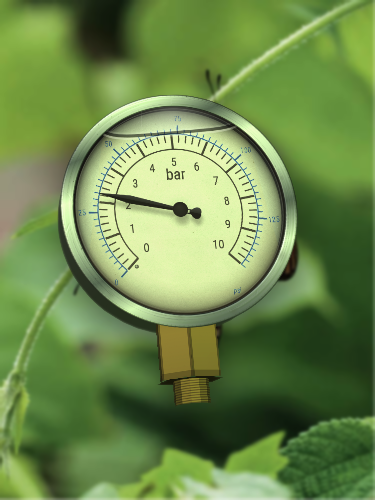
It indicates 2.2 bar
